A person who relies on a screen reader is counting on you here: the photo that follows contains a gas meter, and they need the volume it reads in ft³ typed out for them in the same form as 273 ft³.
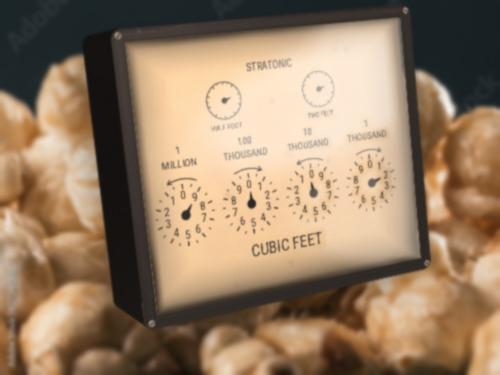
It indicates 900200 ft³
